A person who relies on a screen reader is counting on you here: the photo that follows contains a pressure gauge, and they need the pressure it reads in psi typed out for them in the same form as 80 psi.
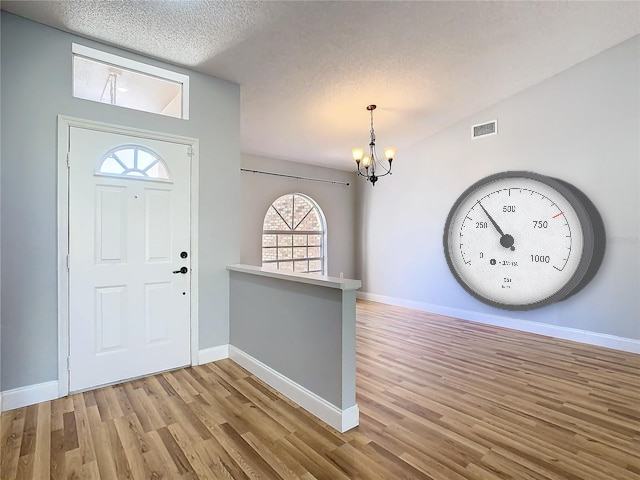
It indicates 350 psi
